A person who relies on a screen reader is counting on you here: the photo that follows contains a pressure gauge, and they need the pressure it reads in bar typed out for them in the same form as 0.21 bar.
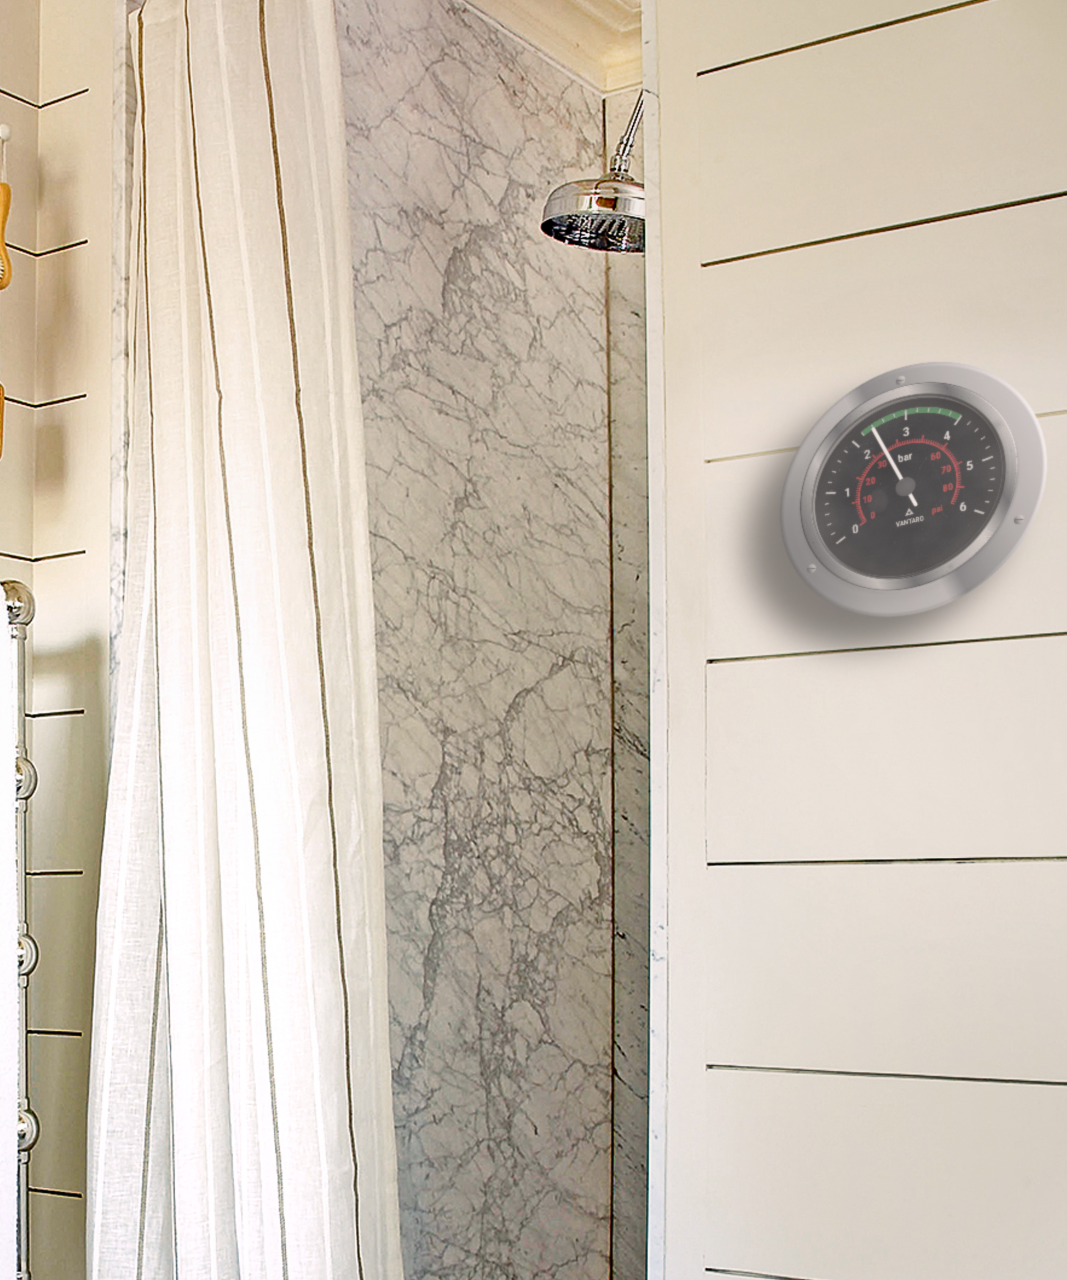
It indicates 2.4 bar
